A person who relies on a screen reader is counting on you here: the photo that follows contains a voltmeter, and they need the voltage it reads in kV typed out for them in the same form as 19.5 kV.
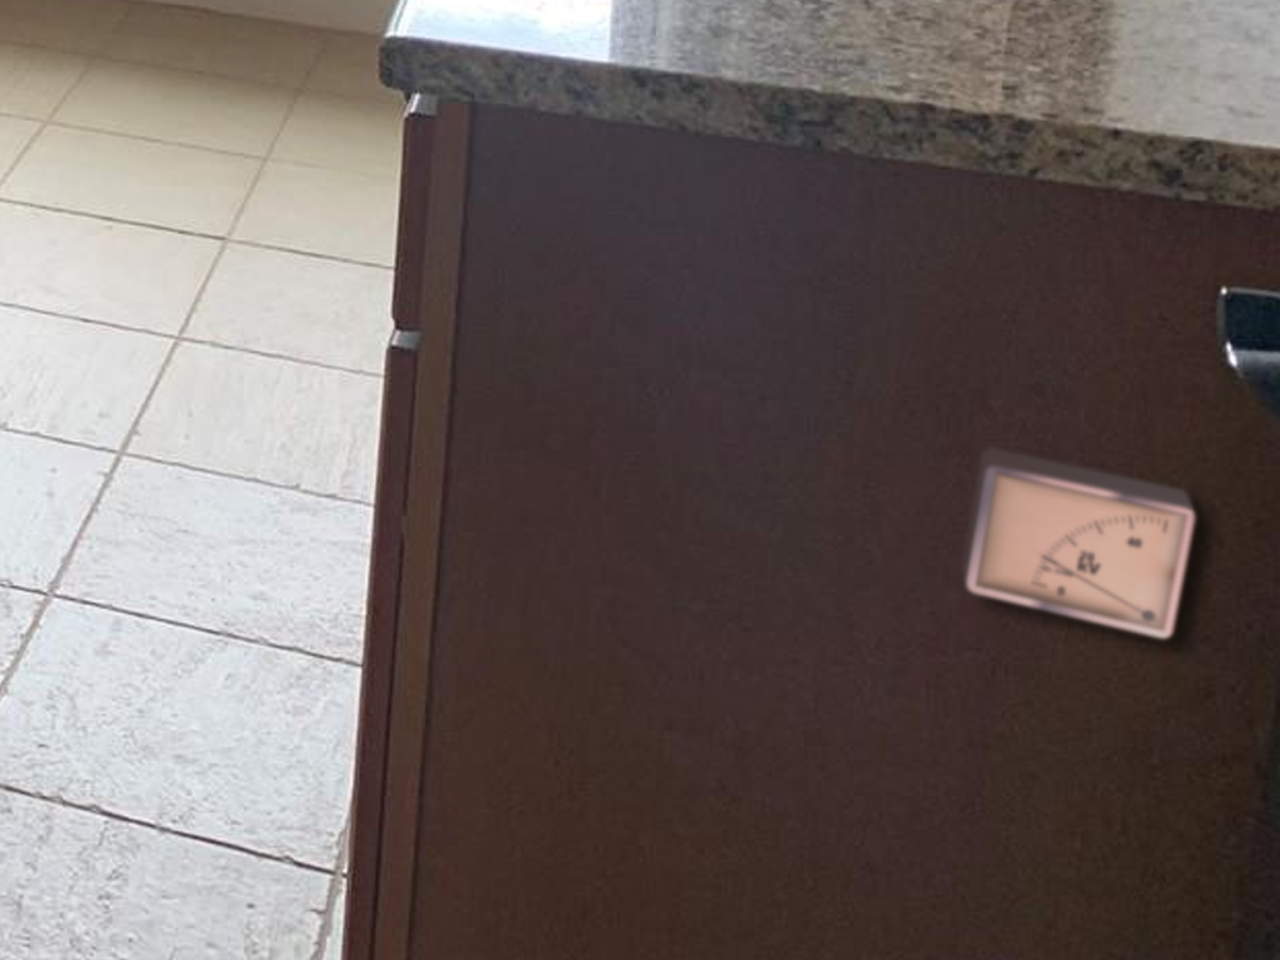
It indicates 10 kV
